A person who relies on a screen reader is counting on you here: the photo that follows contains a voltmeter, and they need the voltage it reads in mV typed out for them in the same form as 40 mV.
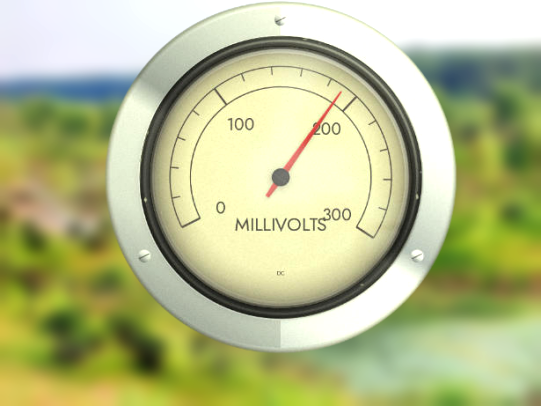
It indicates 190 mV
